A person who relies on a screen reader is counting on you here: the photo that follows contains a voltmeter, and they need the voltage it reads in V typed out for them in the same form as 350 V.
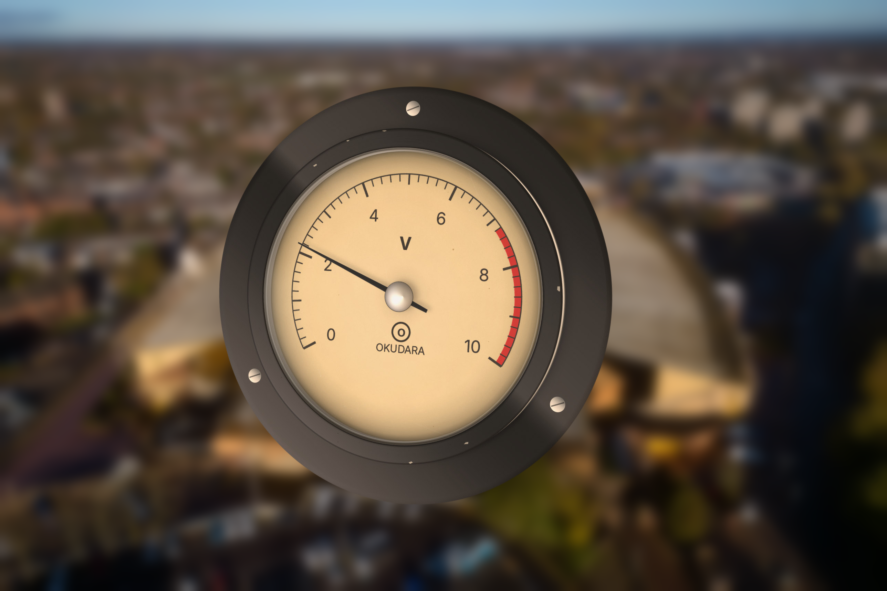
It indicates 2.2 V
